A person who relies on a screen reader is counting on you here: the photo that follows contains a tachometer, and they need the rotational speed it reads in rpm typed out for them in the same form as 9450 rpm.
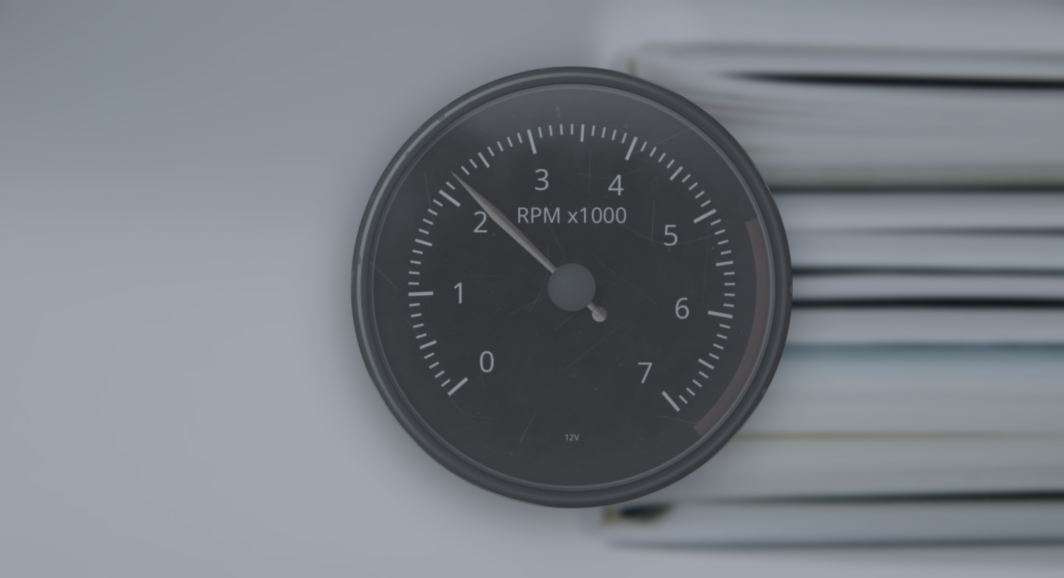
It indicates 2200 rpm
